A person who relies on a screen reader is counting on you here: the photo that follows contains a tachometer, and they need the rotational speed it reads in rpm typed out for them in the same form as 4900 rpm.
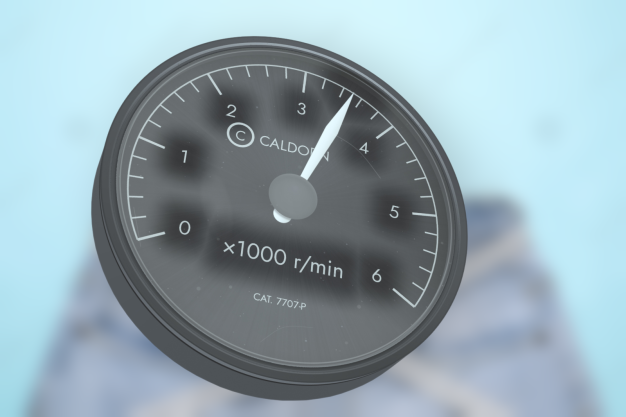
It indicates 3500 rpm
